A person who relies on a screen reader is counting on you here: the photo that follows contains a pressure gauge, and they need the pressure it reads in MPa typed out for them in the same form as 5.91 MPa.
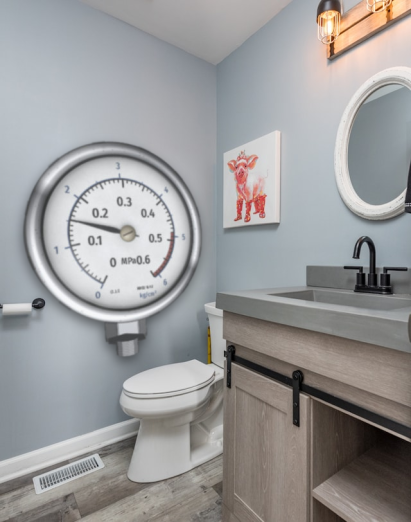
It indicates 0.15 MPa
